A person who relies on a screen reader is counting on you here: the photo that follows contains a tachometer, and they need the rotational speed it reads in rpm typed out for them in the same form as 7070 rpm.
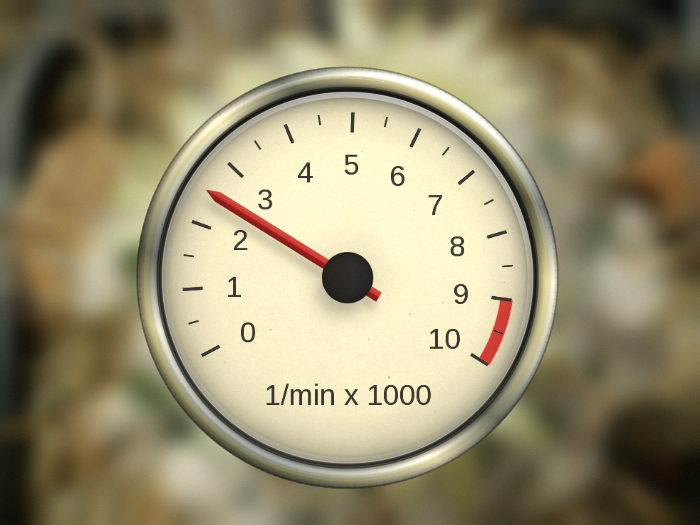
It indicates 2500 rpm
